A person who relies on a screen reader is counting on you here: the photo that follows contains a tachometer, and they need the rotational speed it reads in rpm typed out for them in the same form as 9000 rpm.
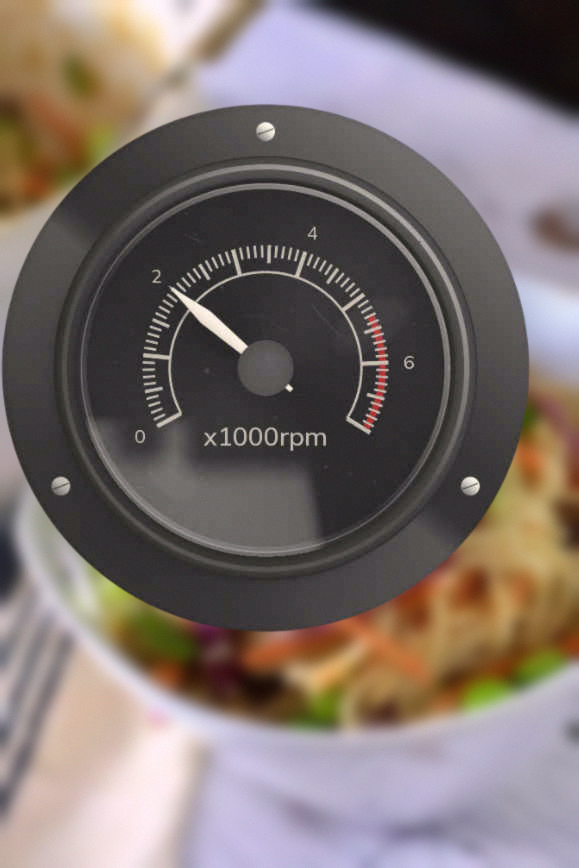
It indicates 2000 rpm
